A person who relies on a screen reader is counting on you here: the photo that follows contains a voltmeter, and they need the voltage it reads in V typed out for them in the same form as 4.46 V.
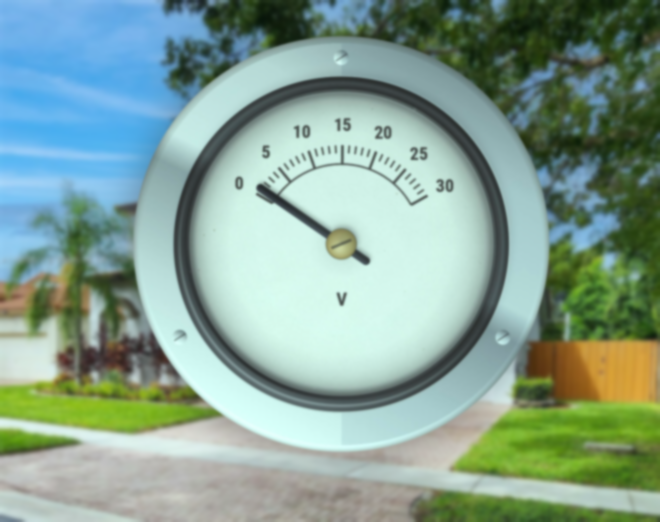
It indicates 1 V
